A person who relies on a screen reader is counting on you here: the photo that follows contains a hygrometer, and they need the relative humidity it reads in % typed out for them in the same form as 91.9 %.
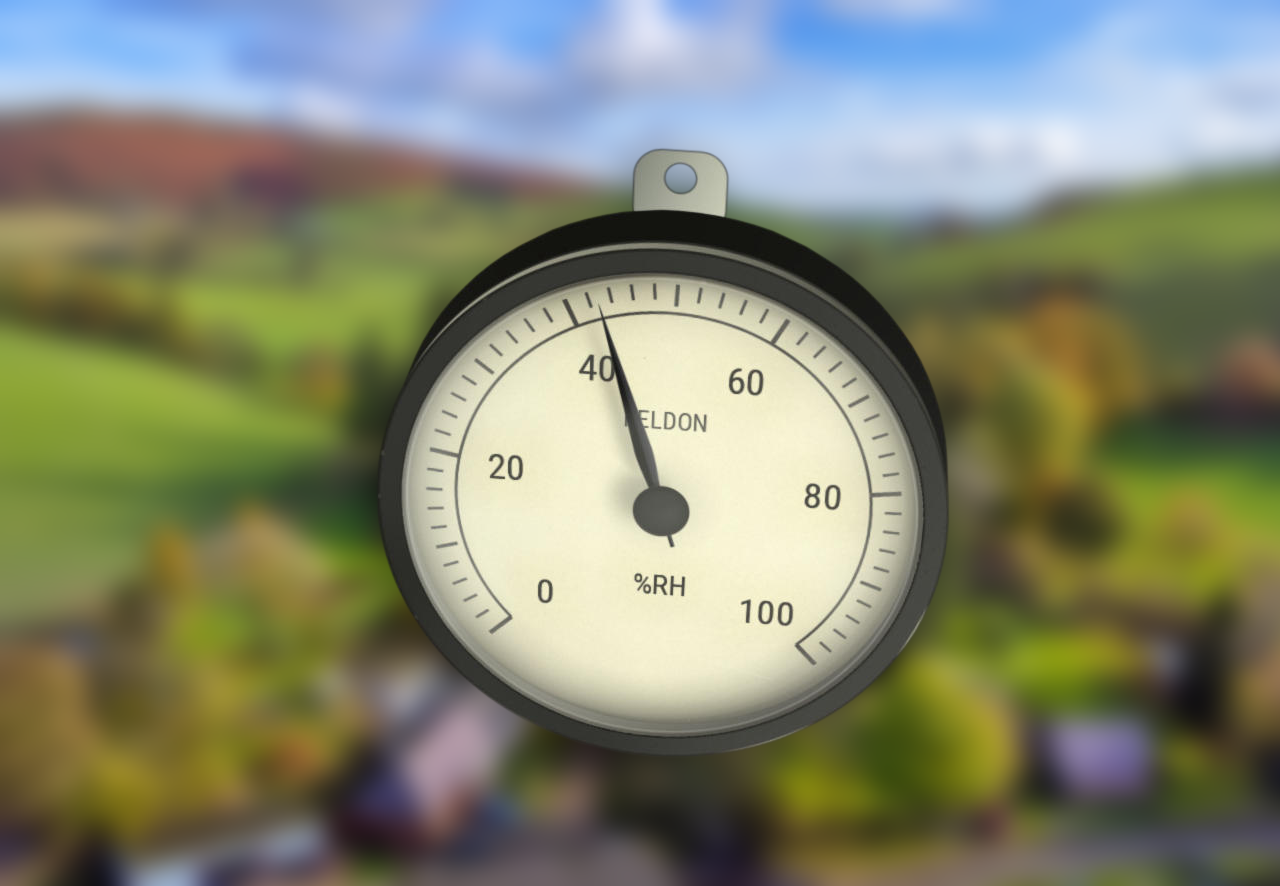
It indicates 43 %
